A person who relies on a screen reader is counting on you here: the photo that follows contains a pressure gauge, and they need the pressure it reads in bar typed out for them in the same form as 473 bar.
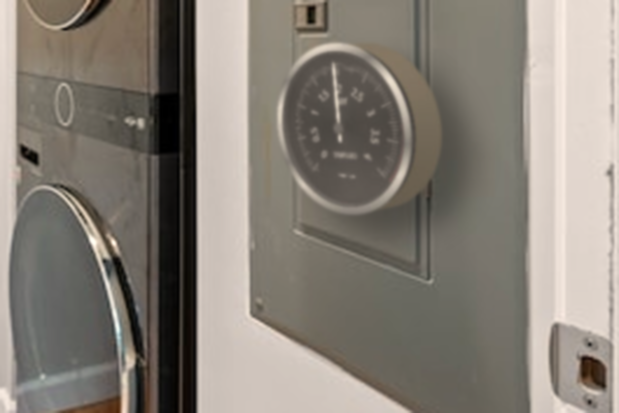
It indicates 2 bar
